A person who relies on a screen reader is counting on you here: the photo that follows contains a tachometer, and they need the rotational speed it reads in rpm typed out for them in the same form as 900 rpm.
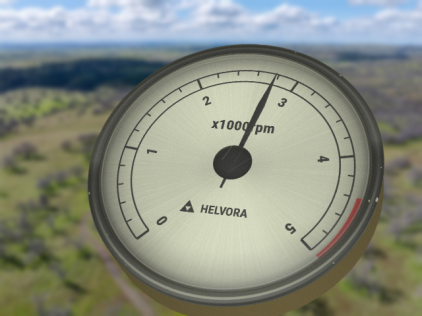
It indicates 2800 rpm
